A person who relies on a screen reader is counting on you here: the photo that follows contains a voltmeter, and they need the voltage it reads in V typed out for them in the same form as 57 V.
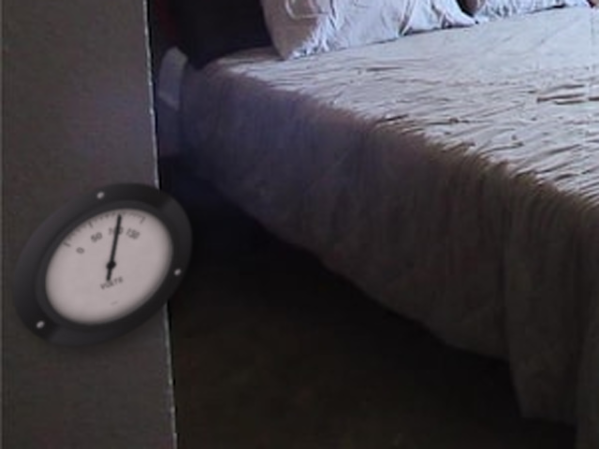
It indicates 100 V
